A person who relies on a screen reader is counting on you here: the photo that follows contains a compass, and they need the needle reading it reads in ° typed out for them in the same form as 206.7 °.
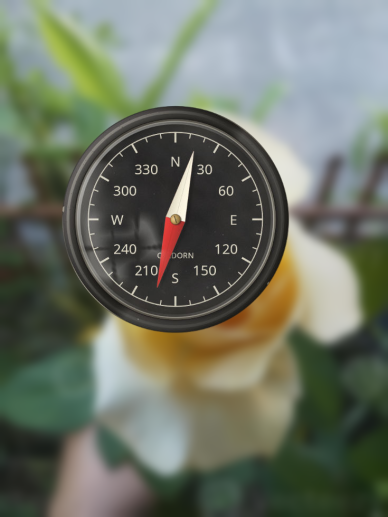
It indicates 195 °
